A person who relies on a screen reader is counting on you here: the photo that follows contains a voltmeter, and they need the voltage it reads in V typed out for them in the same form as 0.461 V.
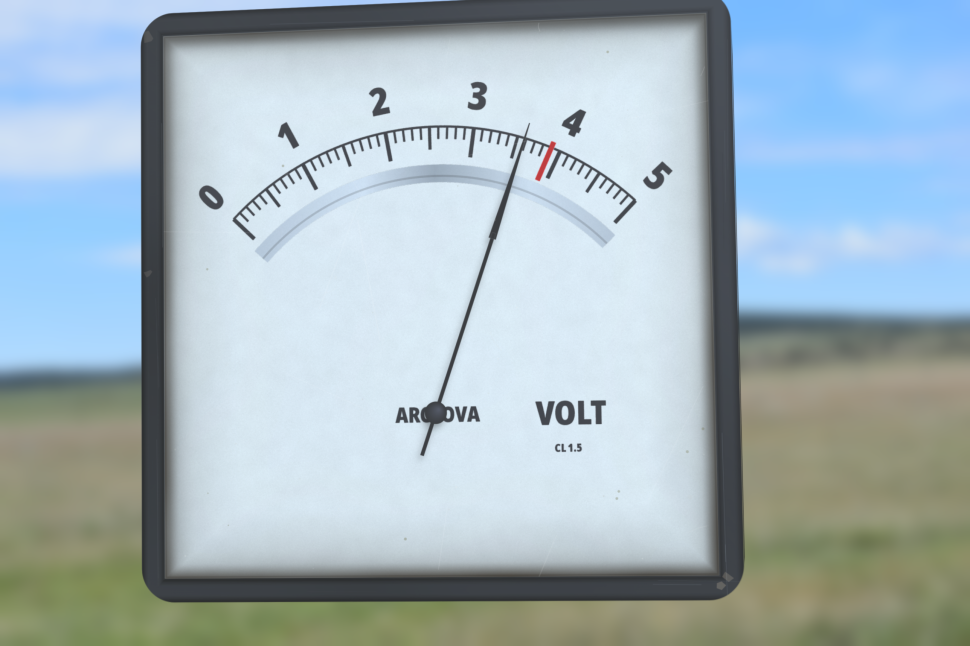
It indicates 3.6 V
